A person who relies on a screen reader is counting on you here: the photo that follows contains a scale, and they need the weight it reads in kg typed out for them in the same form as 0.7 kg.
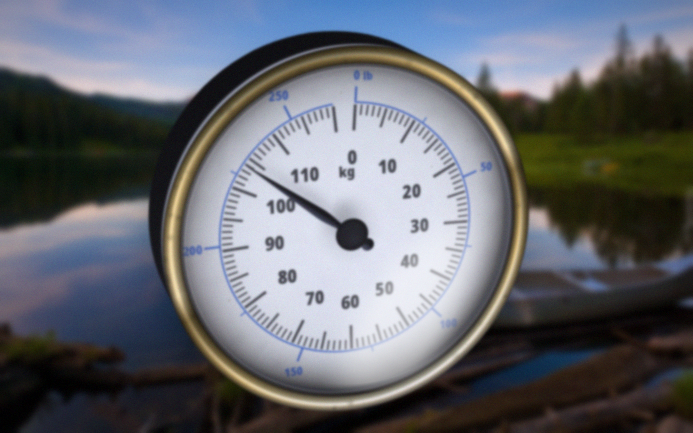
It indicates 104 kg
